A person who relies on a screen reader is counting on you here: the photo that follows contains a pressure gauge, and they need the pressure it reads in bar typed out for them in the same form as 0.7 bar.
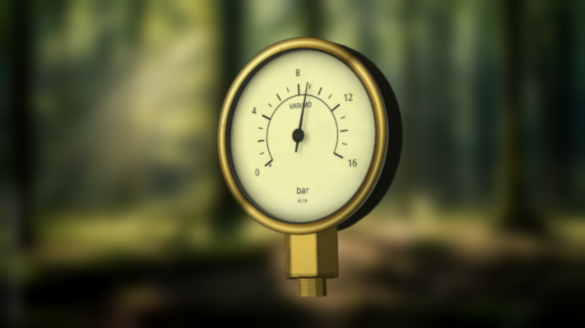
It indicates 9 bar
